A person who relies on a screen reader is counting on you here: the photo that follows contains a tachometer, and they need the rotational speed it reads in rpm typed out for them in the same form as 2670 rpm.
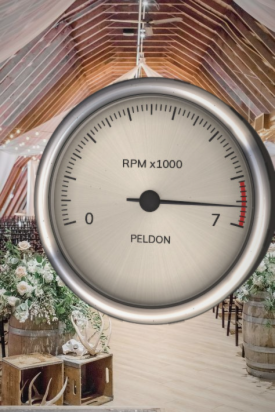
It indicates 6600 rpm
